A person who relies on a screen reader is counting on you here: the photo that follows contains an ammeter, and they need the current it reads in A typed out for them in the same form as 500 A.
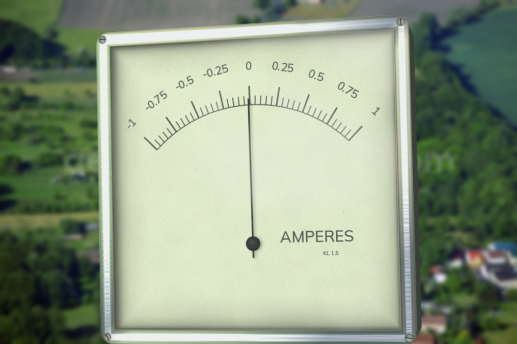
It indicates 0 A
